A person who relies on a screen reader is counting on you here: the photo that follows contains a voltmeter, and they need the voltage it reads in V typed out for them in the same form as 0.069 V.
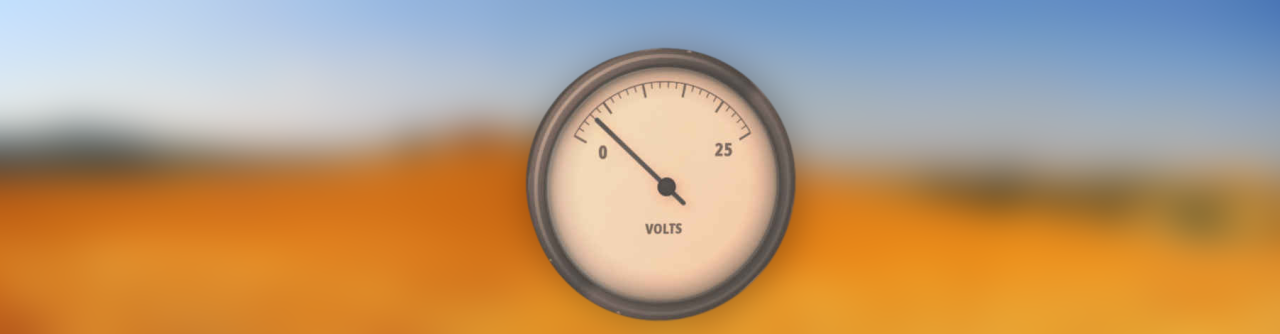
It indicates 3 V
